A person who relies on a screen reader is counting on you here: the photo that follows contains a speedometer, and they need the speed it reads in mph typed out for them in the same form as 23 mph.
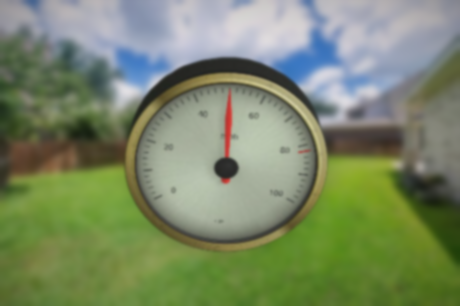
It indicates 50 mph
